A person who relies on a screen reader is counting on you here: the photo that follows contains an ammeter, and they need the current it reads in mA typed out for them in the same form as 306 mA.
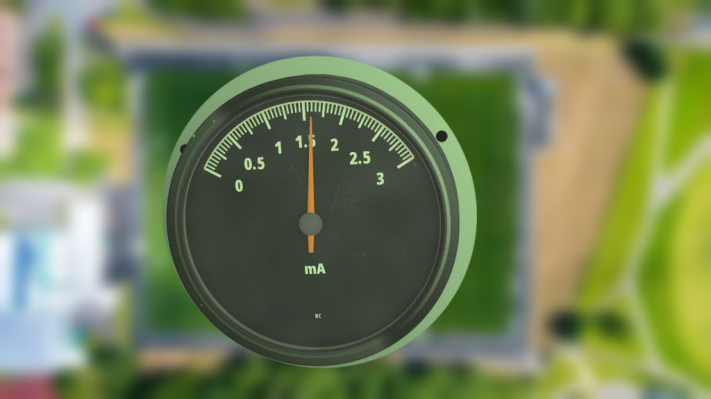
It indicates 1.6 mA
